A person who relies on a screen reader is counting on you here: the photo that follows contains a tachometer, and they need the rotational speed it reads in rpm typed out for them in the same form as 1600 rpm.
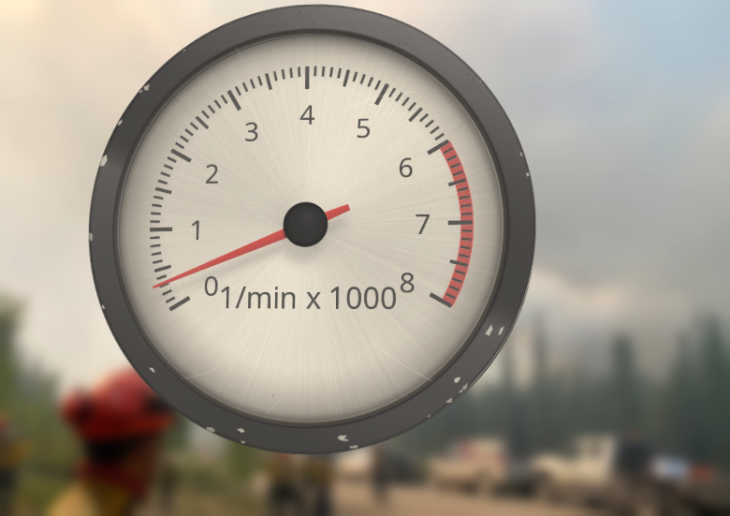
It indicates 300 rpm
